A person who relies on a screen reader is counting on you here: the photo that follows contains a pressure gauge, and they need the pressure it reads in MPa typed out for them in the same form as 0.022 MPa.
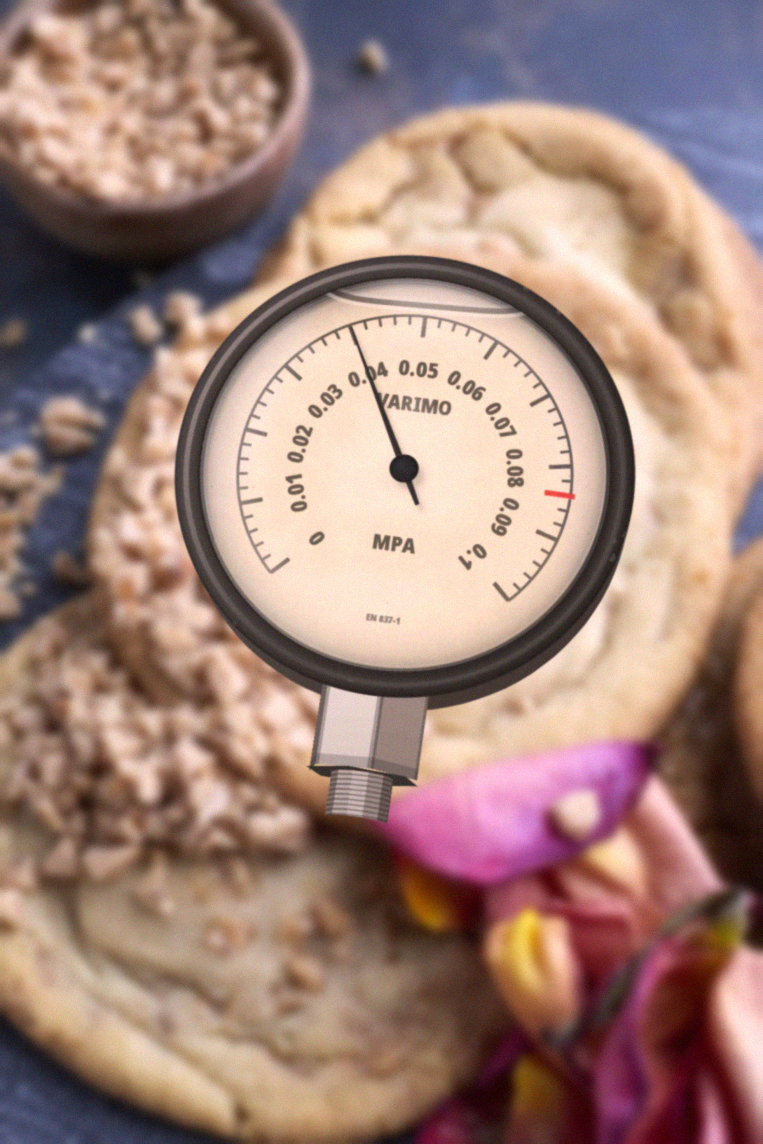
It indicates 0.04 MPa
